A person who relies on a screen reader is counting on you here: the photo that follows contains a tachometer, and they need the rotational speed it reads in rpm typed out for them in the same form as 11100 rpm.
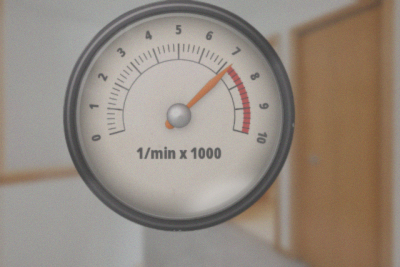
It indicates 7200 rpm
